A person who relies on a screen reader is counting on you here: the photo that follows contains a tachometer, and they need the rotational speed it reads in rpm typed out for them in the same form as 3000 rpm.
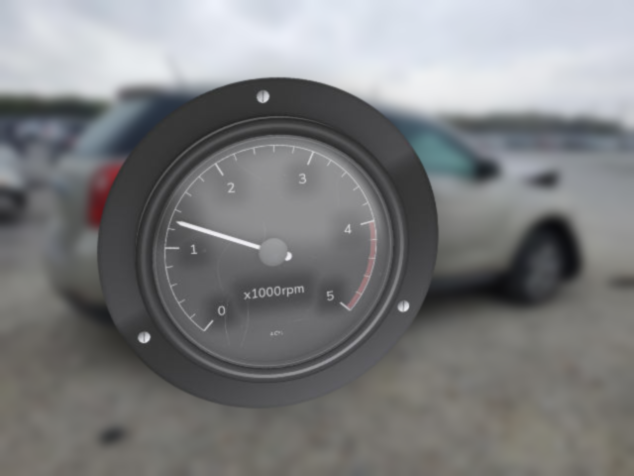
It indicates 1300 rpm
